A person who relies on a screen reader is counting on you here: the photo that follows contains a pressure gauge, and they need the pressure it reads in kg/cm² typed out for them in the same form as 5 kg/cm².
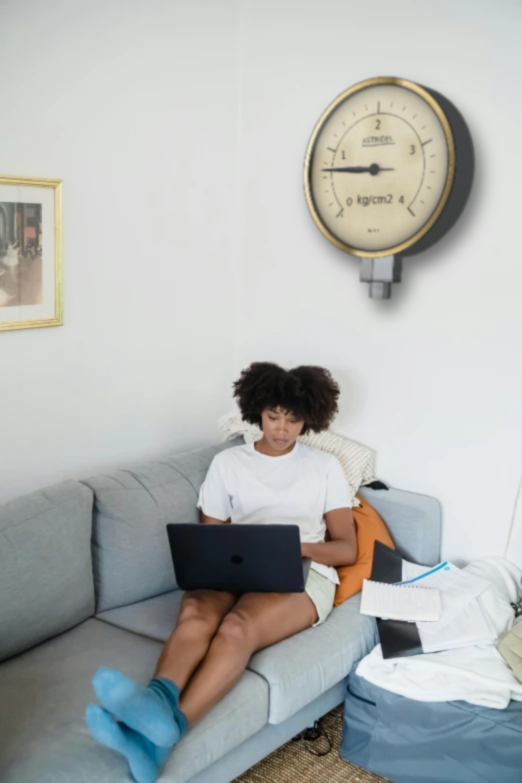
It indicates 0.7 kg/cm²
